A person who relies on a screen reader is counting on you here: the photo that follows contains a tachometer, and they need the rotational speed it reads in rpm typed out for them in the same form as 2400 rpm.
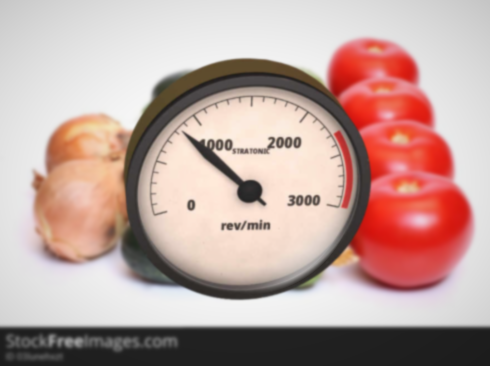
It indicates 850 rpm
